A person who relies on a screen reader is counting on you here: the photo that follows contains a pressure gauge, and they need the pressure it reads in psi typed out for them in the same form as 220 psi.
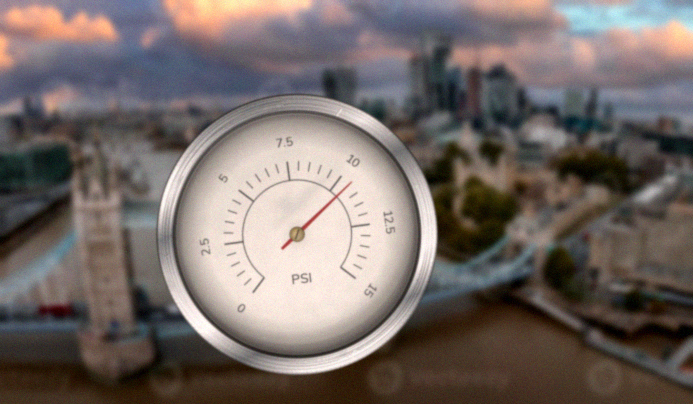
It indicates 10.5 psi
